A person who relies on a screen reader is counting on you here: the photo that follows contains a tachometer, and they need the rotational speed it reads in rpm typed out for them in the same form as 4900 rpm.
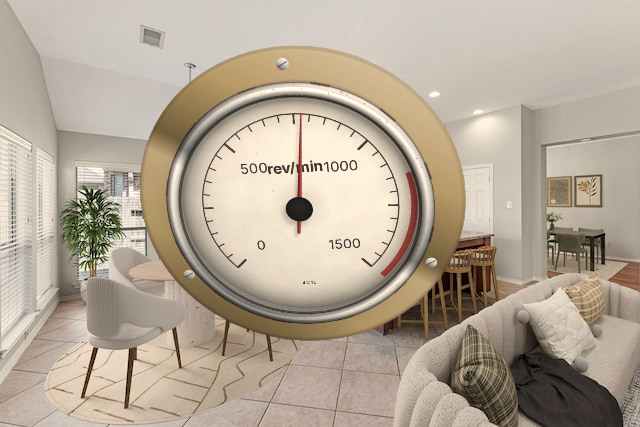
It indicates 775 rpm
